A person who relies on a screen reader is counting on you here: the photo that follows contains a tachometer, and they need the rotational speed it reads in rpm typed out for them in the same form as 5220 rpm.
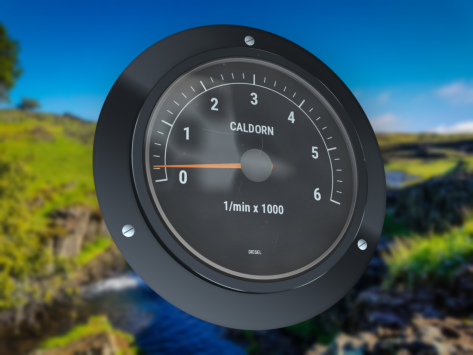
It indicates 200 rpm
